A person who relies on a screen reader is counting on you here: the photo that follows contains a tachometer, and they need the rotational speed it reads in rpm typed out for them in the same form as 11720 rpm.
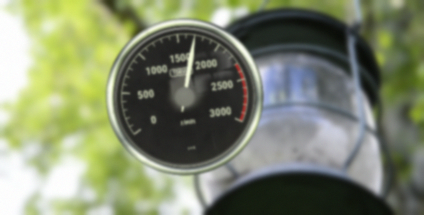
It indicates 1700 rpm
